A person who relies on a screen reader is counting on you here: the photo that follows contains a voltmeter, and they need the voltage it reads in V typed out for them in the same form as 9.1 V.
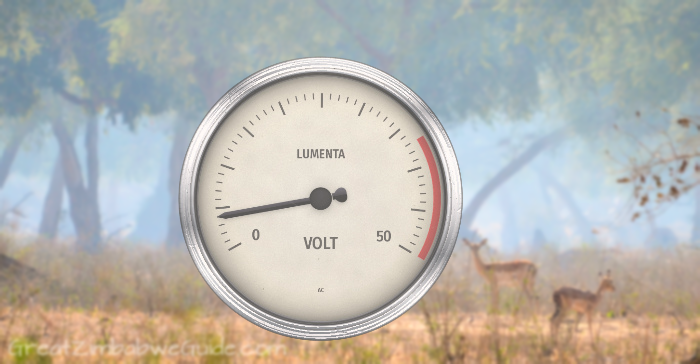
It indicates 4 V
